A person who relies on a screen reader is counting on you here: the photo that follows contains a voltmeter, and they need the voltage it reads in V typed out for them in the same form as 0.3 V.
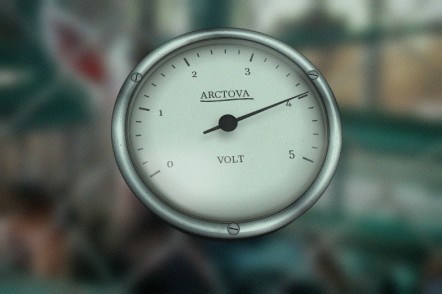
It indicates 4 V
